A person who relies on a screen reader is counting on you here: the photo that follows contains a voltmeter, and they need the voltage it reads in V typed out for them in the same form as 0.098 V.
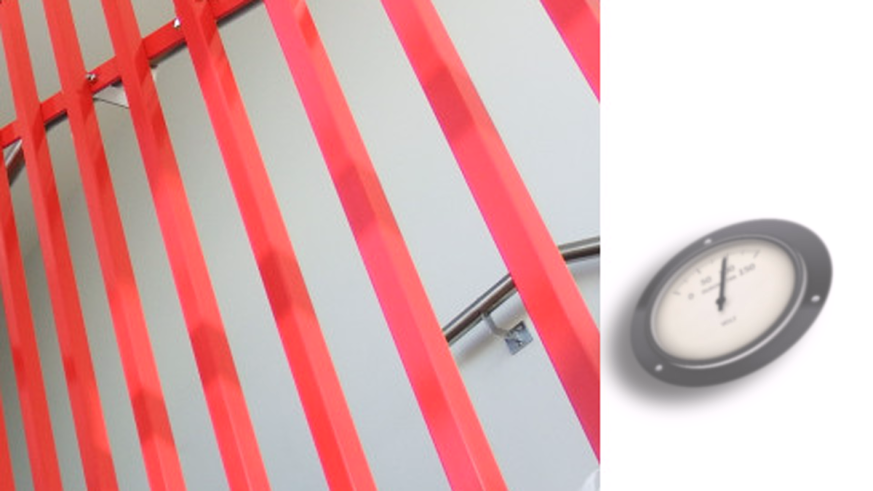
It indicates 100 V
